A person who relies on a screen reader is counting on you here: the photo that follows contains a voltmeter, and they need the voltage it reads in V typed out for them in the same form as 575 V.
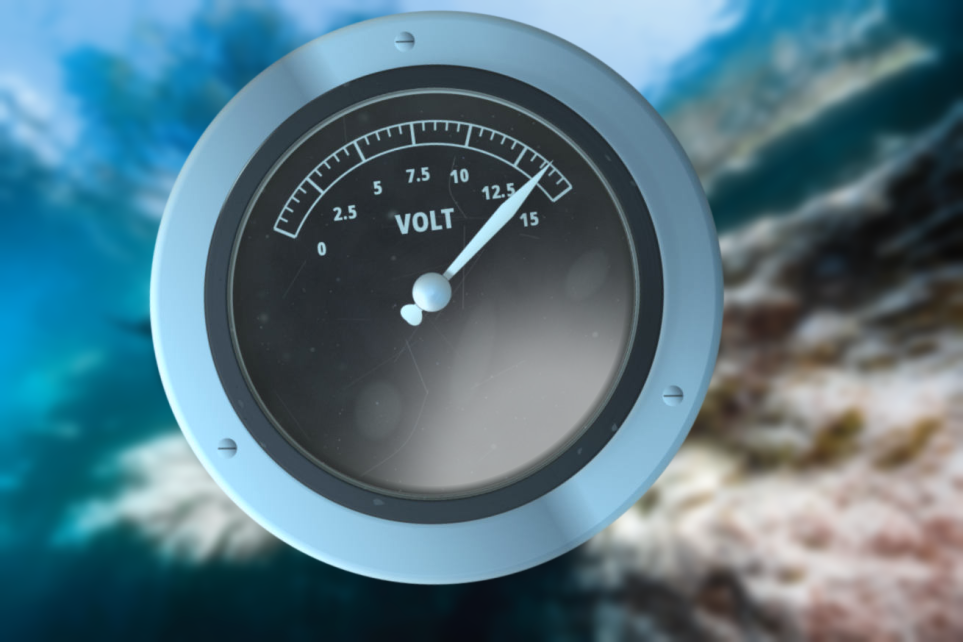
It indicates 13.75 V
